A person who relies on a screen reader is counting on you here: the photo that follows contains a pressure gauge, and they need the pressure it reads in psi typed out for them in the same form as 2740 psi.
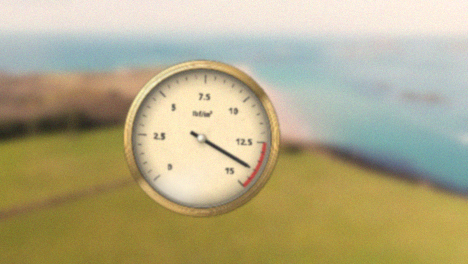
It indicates 14 psi
